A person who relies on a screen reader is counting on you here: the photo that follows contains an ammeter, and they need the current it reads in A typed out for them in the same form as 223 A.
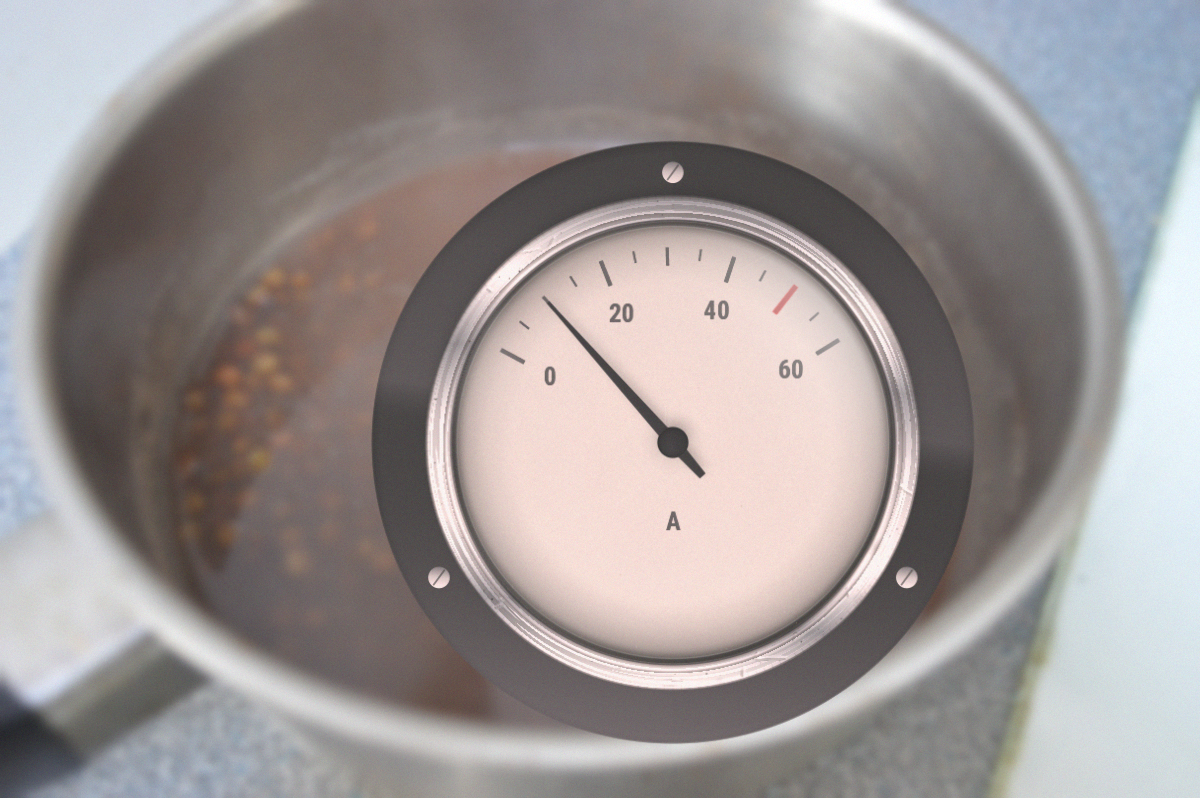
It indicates 10 A
